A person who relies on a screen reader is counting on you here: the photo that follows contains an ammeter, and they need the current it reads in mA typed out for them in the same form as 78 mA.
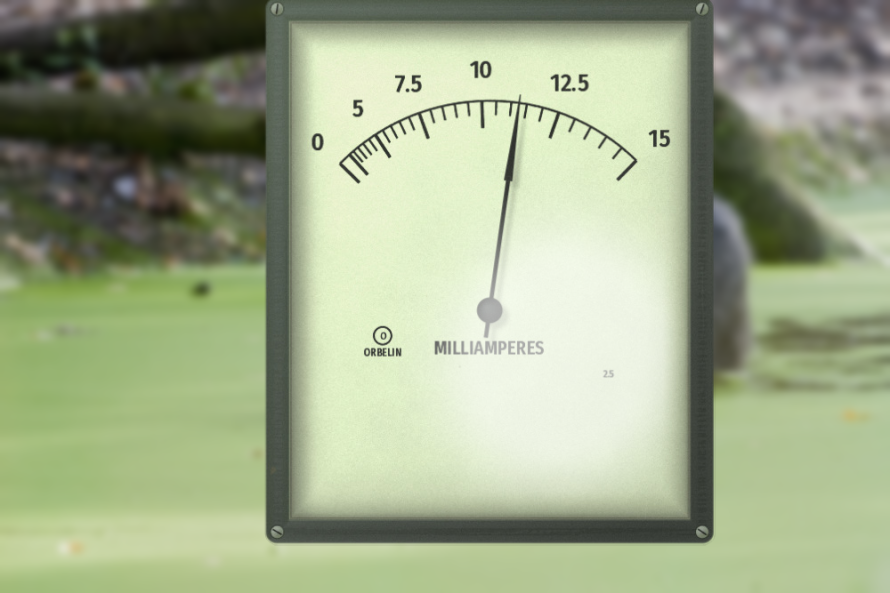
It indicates 11.25 mA
